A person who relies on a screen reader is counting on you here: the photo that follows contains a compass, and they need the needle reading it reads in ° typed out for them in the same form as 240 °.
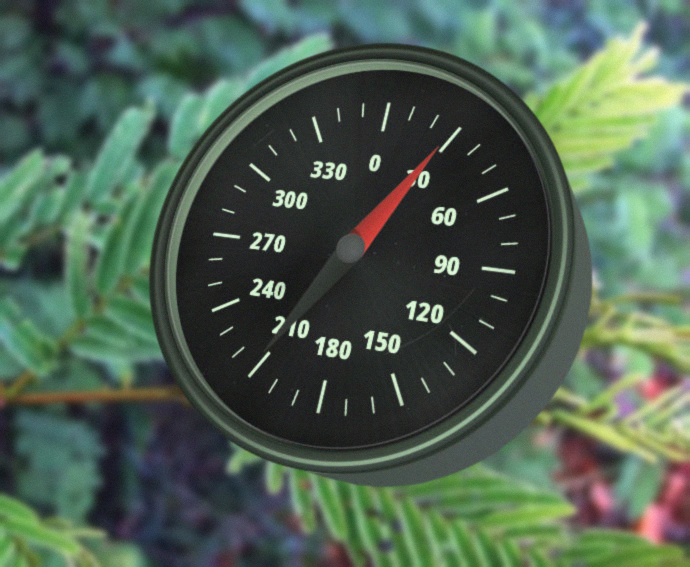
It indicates 30 °
